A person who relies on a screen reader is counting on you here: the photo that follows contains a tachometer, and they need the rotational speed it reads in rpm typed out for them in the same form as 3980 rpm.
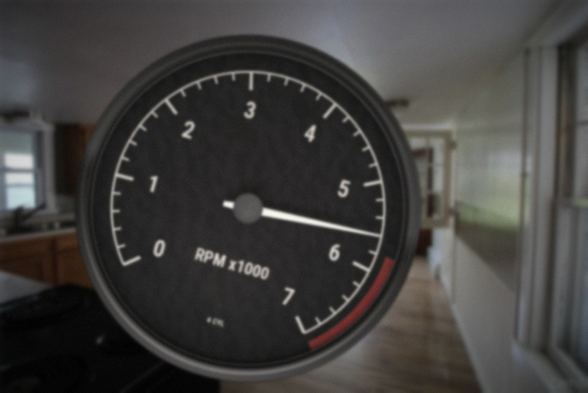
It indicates 5600 rpm
